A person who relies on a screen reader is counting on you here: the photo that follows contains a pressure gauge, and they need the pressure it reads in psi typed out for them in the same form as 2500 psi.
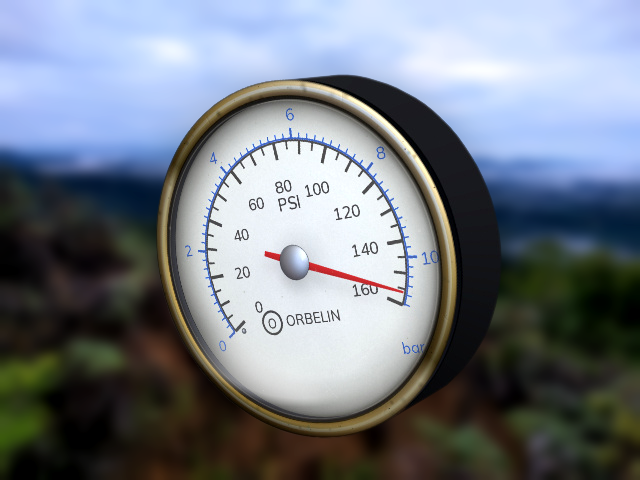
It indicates 155 psi
